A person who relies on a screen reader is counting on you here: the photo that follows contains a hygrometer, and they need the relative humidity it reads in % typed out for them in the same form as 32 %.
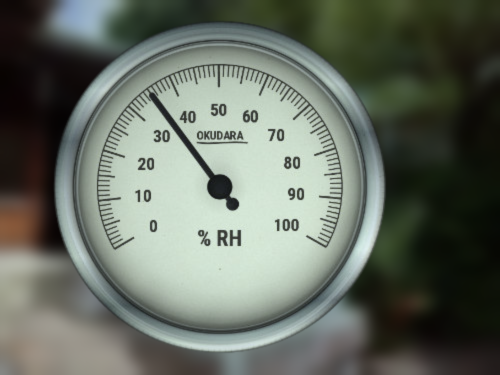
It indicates 35 %
